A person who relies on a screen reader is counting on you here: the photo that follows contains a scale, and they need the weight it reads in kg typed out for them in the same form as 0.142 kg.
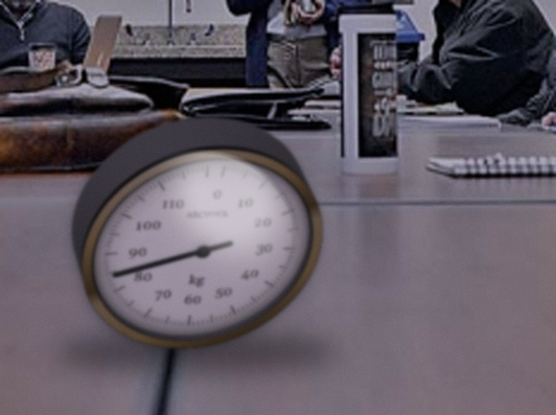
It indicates 85 kg
